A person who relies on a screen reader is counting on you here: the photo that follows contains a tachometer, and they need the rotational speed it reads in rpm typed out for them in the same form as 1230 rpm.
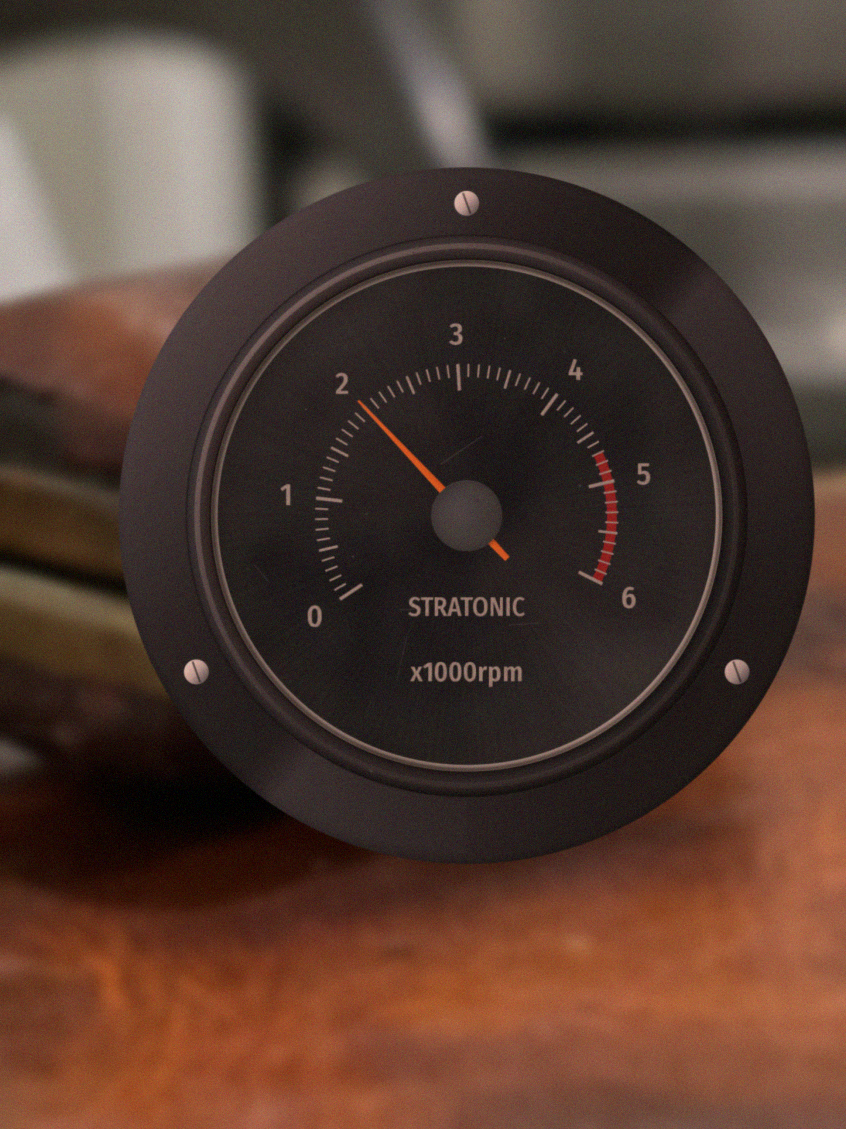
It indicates 2000 rpm
